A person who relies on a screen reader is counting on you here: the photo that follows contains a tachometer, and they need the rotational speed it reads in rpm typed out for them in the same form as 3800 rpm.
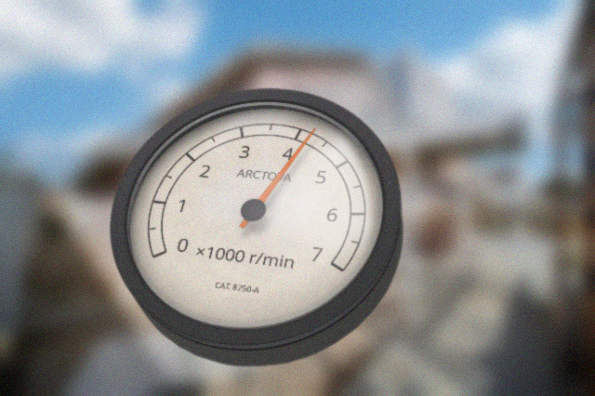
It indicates 4250 rpm
